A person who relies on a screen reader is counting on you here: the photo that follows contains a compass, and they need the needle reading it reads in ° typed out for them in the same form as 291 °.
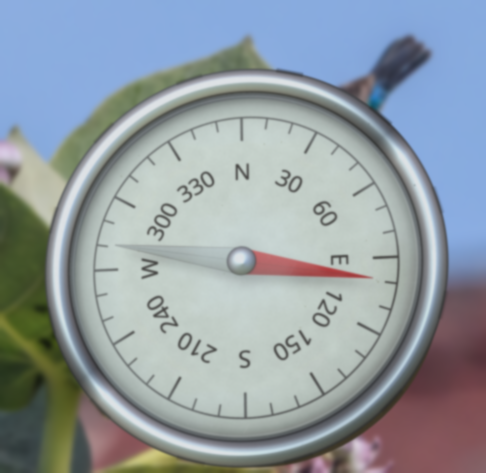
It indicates 100 °
